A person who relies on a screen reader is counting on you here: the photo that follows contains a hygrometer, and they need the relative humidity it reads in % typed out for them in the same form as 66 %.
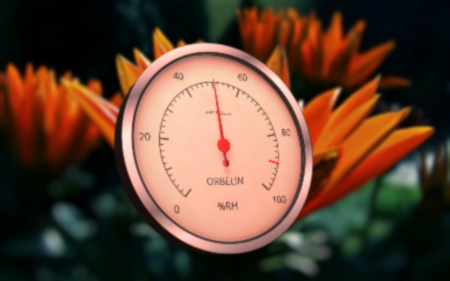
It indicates 50 %
